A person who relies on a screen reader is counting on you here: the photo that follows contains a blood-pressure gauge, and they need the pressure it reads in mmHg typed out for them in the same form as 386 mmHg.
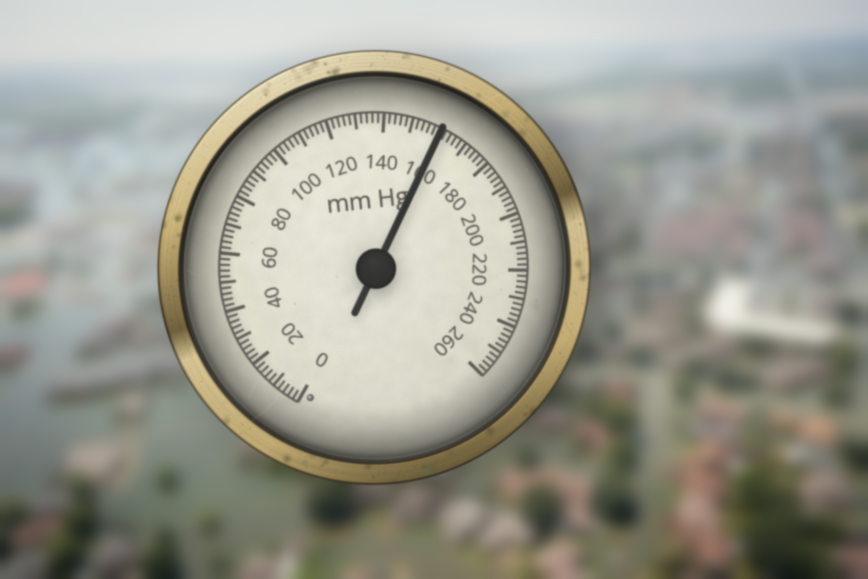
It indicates 160 mmHg
